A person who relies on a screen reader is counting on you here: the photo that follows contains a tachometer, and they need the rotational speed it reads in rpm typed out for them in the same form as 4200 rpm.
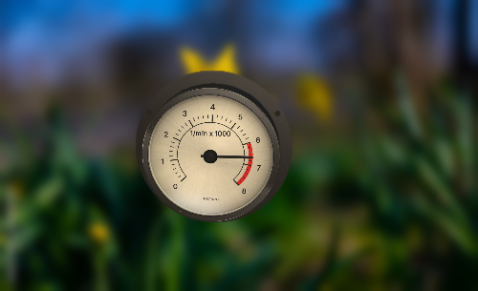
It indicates 6600 rpm
